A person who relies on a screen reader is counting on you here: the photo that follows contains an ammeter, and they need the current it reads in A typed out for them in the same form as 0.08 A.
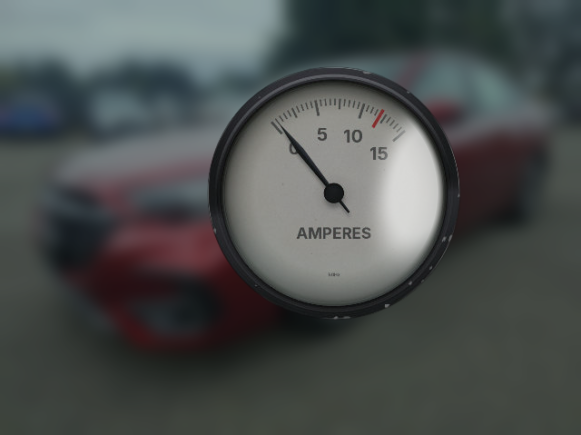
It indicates 0.5 A
